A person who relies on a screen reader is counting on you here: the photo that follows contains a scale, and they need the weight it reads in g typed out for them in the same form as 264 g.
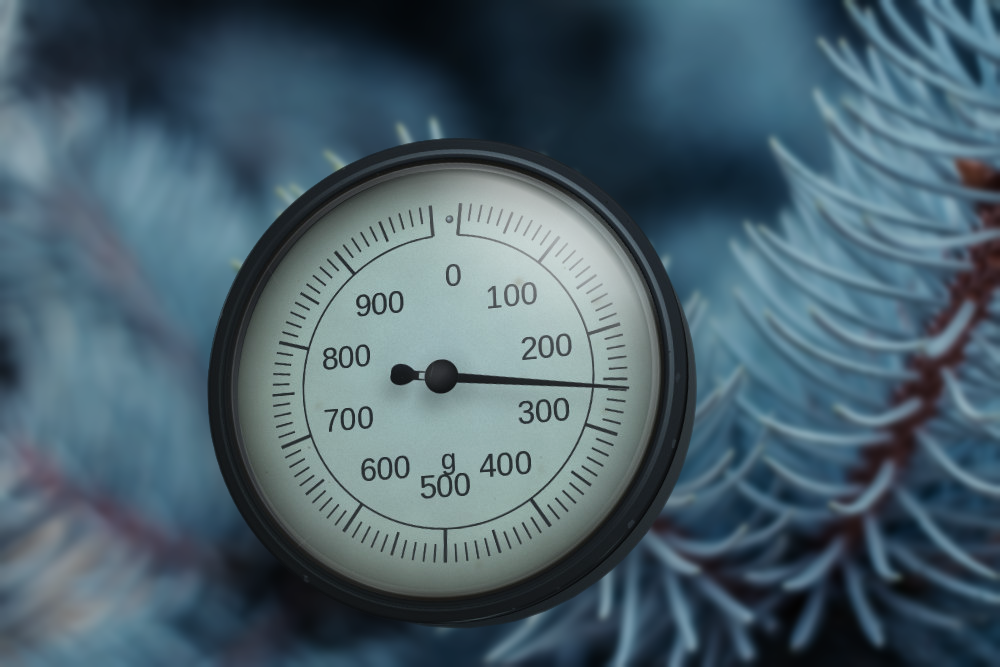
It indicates 260 g
